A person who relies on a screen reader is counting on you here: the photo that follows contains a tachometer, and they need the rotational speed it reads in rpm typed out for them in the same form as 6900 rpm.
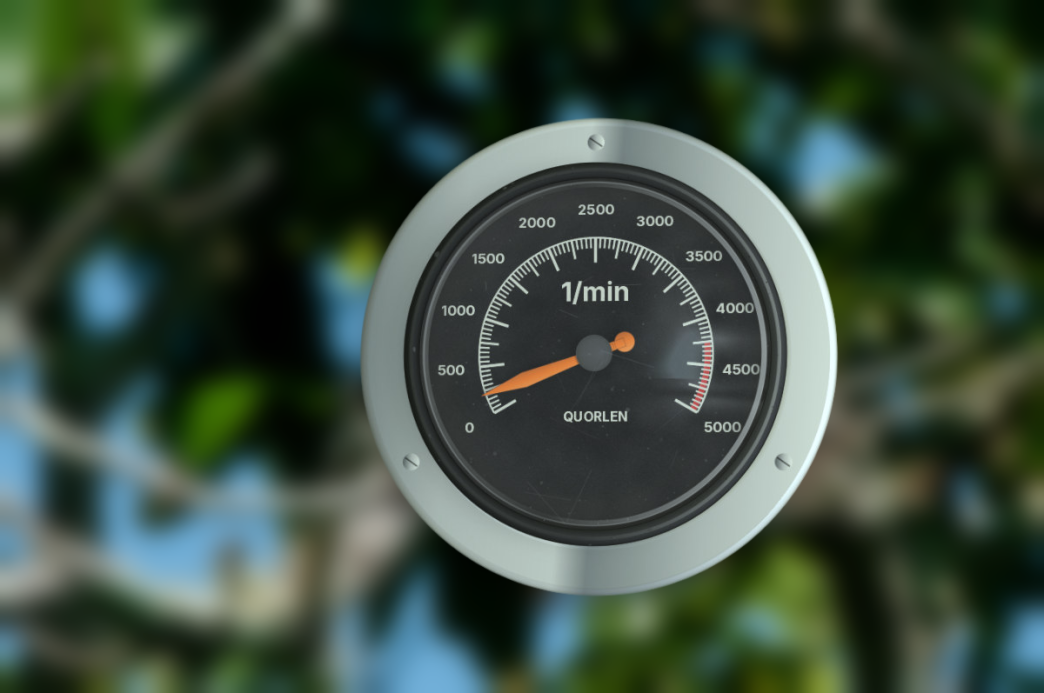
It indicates 200 rpm
